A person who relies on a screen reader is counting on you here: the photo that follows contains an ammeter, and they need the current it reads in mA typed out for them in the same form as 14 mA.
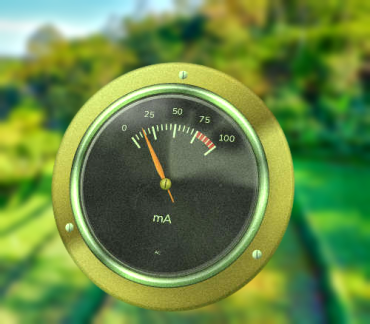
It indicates 15 mA
